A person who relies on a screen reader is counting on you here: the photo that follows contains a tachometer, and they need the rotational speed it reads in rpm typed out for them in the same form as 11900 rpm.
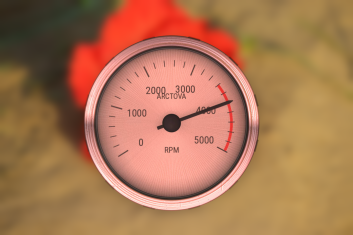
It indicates 4000 rpm
